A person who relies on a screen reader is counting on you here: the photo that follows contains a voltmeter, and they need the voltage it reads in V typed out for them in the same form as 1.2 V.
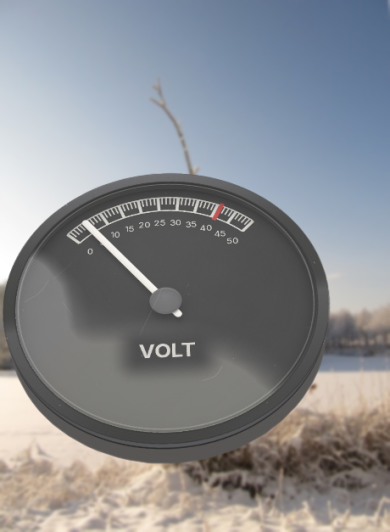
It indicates 5 V
